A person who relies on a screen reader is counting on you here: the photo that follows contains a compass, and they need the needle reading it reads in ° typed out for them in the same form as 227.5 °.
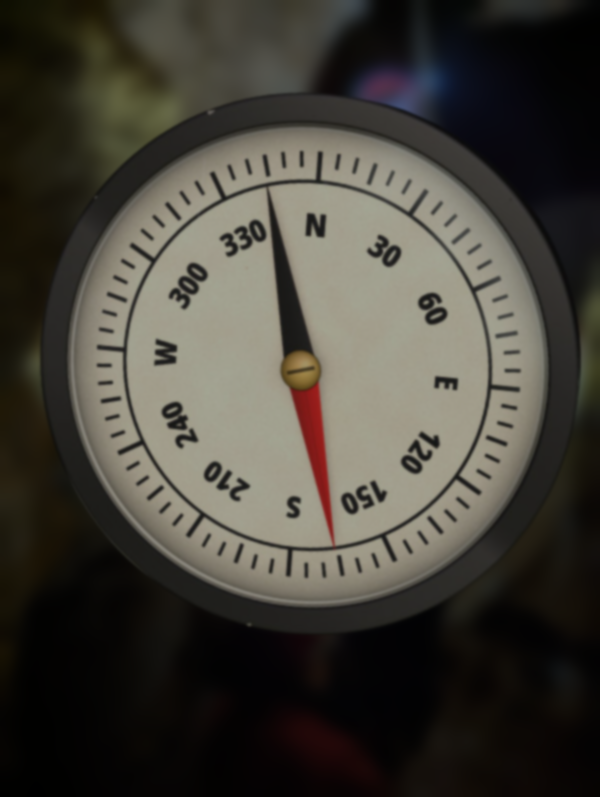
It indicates 165 °
